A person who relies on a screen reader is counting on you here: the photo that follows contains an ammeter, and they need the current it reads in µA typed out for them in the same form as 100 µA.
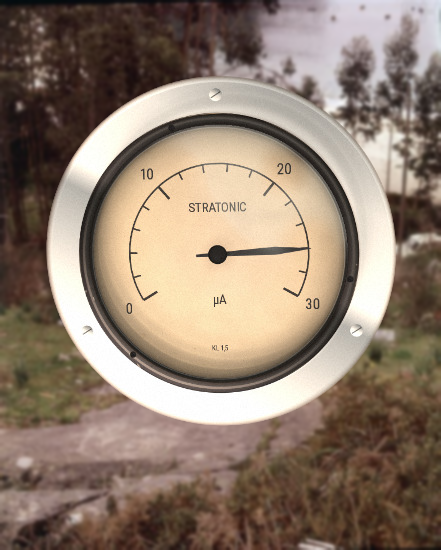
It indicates 26 µA
